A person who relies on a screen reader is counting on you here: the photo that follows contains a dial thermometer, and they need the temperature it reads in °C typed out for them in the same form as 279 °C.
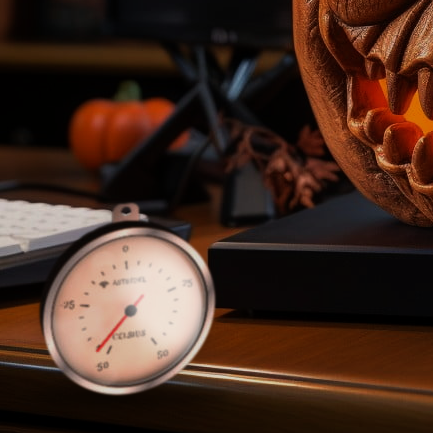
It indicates -45 °C
